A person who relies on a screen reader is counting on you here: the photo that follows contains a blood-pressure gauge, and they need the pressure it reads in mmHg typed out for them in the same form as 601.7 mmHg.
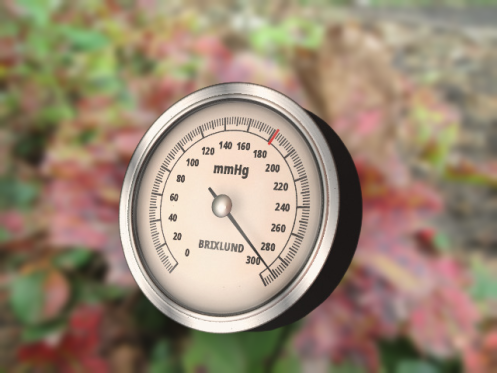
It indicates 290 mmHg
